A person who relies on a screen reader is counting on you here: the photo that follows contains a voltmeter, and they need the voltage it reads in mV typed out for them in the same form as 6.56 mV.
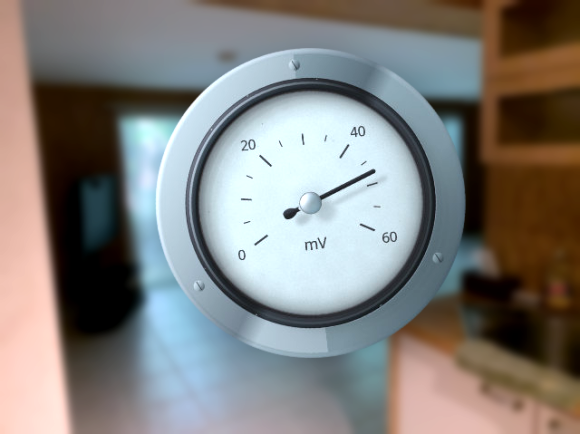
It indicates 47.5 mV
